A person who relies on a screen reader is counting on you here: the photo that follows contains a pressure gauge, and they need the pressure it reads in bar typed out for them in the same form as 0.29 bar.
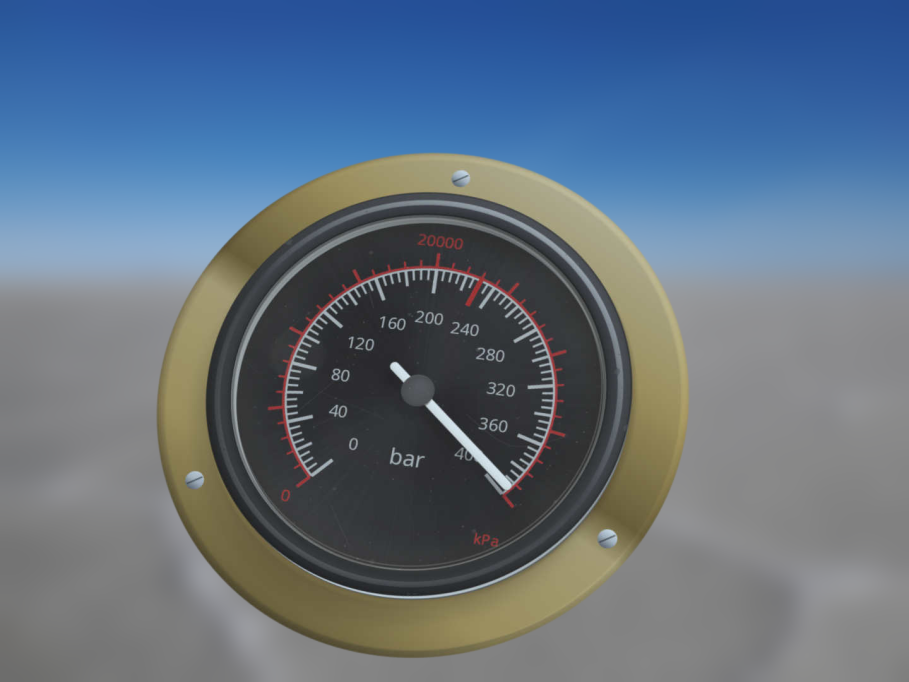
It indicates 395 bar
